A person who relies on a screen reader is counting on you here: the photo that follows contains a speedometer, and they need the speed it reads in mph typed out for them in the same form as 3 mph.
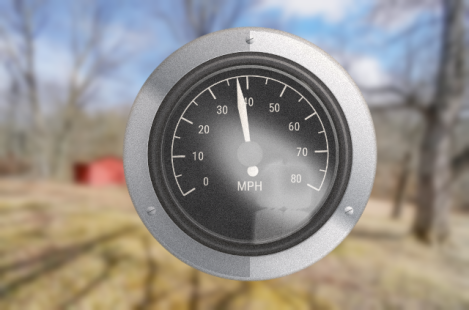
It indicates 37.5 mph
